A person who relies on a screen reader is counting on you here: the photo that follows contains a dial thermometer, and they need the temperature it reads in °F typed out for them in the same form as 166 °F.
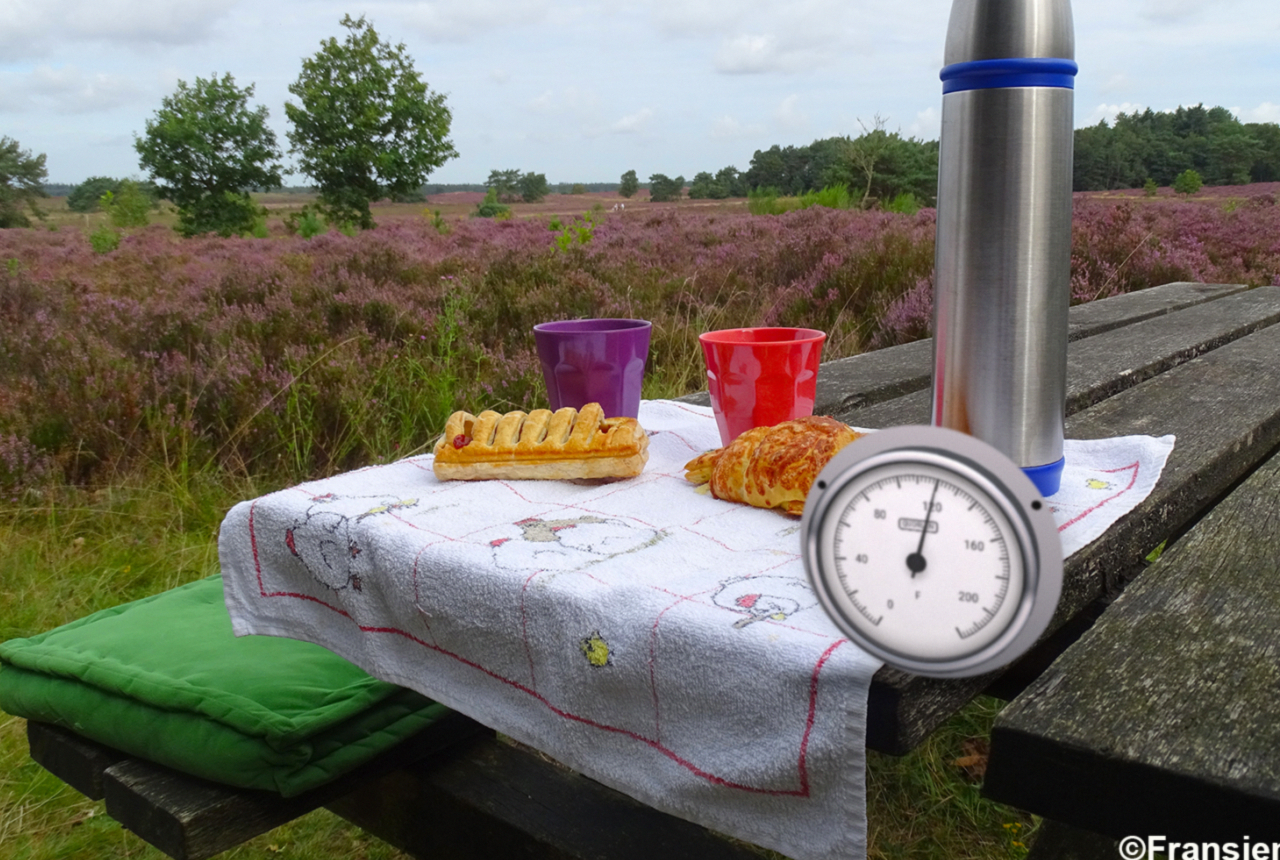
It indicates 120 °F
